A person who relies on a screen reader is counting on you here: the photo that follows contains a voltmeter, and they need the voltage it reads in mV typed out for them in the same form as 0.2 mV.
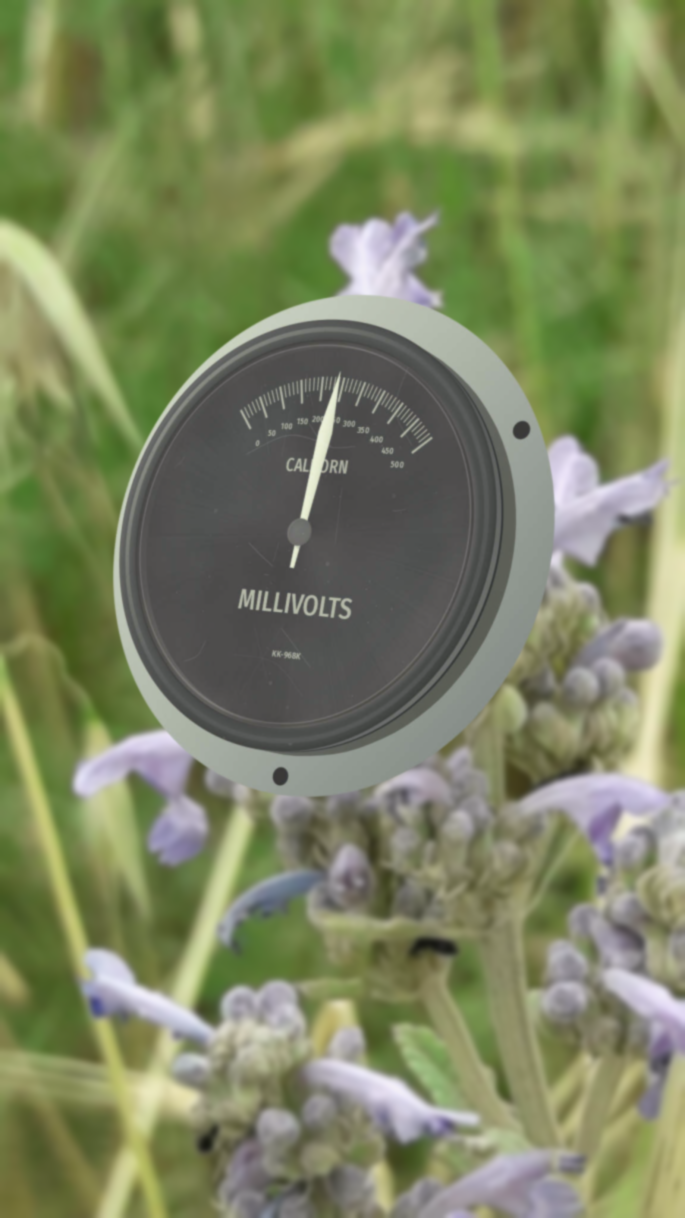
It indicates 250 mV
